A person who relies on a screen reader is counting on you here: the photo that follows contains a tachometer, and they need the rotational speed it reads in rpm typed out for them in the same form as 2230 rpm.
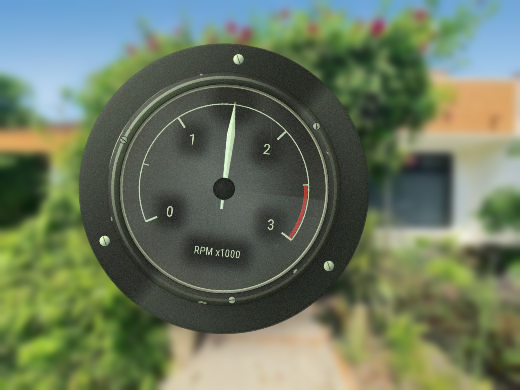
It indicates 1500 rpm
